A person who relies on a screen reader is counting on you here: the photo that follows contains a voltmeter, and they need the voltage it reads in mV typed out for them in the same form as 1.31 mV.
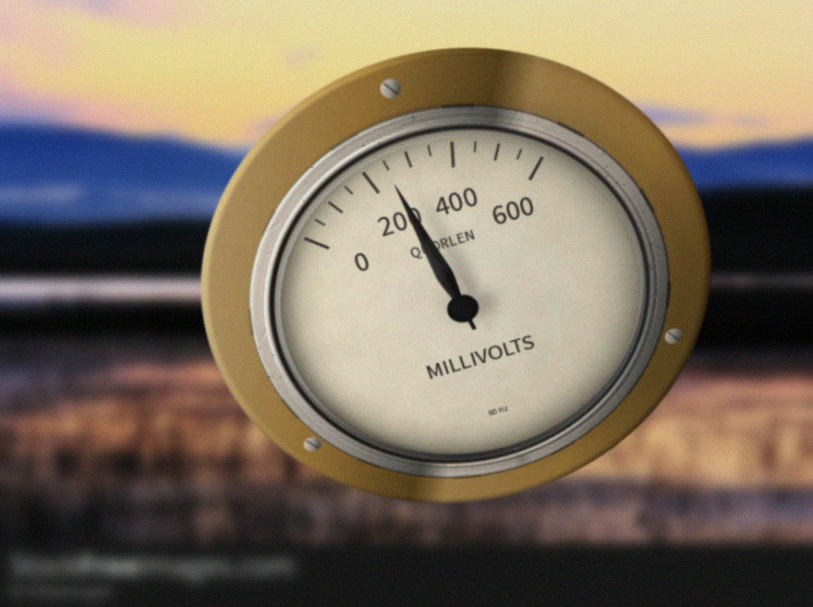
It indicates 250 mV
